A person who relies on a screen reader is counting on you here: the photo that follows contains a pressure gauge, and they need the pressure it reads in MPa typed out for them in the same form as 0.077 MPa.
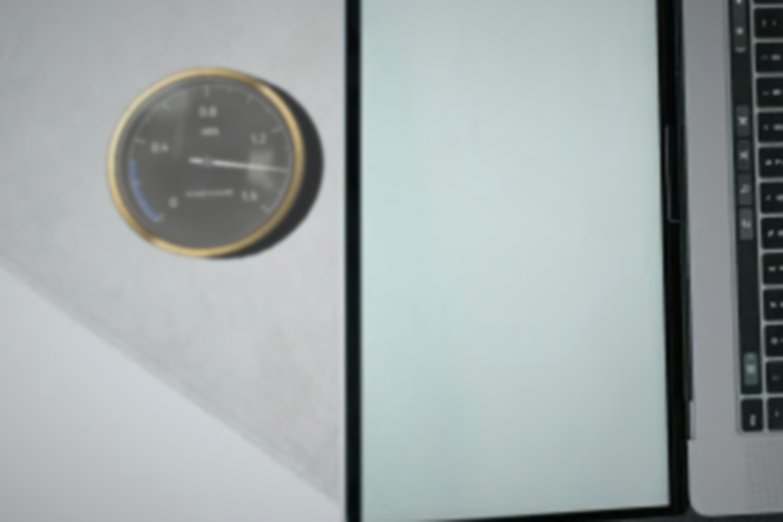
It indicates 1.4 MPa
